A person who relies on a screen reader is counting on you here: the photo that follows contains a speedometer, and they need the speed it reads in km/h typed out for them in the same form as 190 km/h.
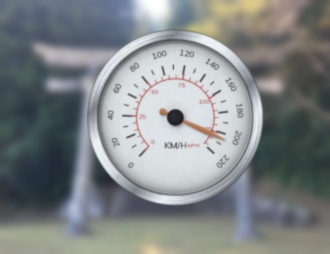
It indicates 205 km/h
